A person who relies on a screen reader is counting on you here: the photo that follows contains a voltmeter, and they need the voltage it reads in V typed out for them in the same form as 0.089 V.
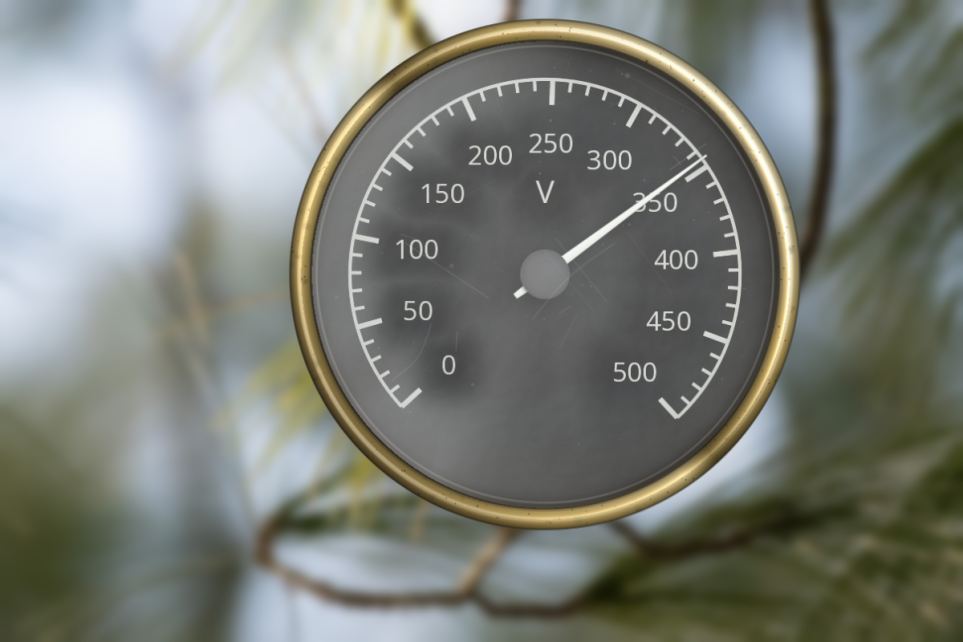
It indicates 345 V
